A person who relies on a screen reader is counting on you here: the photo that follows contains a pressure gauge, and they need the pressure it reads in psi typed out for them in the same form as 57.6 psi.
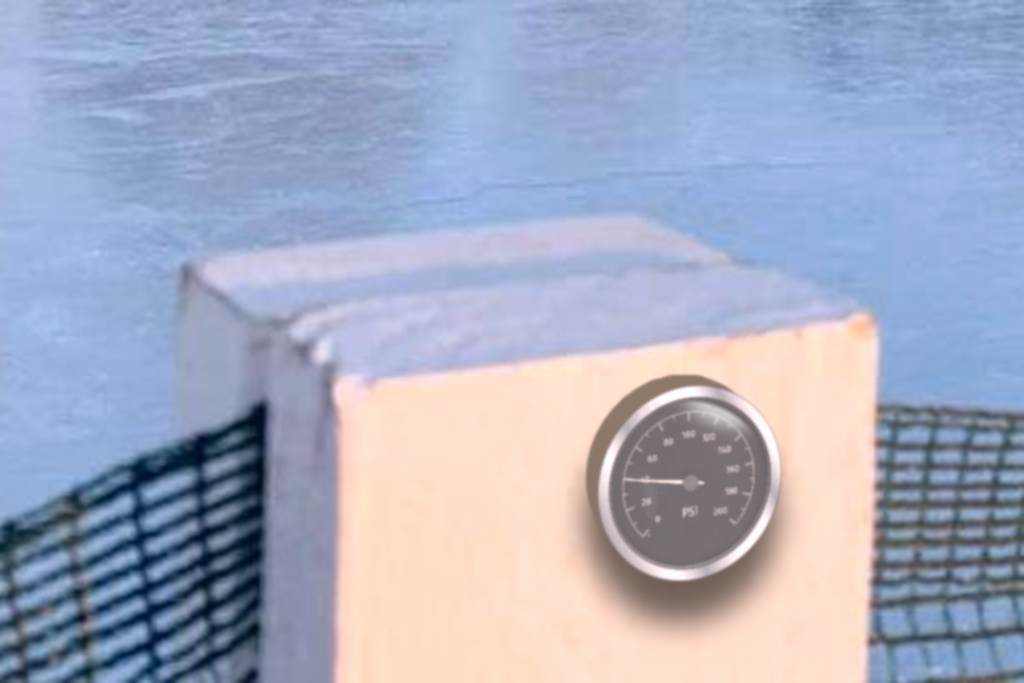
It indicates 40 psi
